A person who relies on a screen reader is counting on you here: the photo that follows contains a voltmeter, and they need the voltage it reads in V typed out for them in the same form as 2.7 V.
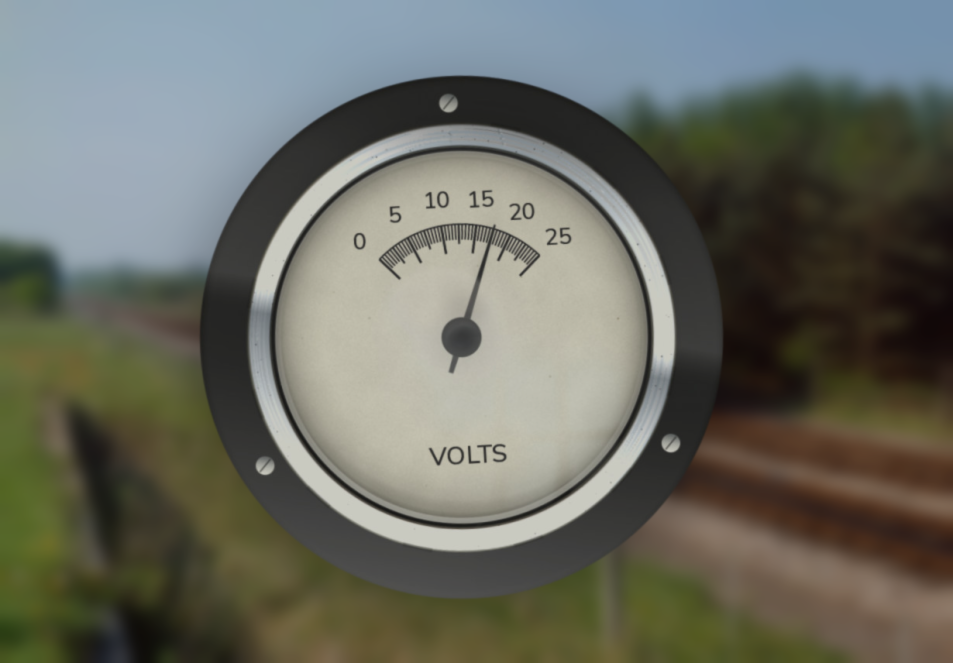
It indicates 17.5 V
